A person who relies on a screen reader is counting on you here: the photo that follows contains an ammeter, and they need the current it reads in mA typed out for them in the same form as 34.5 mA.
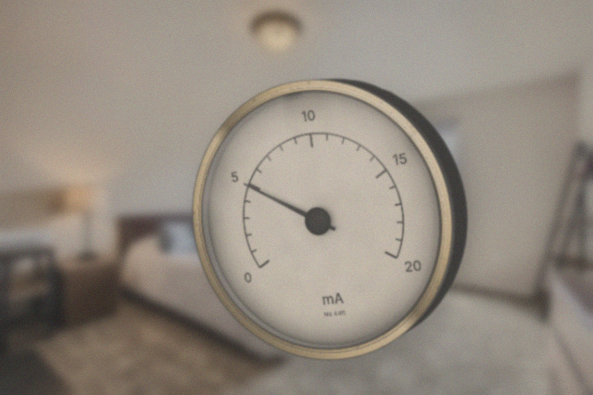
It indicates 5 mA
